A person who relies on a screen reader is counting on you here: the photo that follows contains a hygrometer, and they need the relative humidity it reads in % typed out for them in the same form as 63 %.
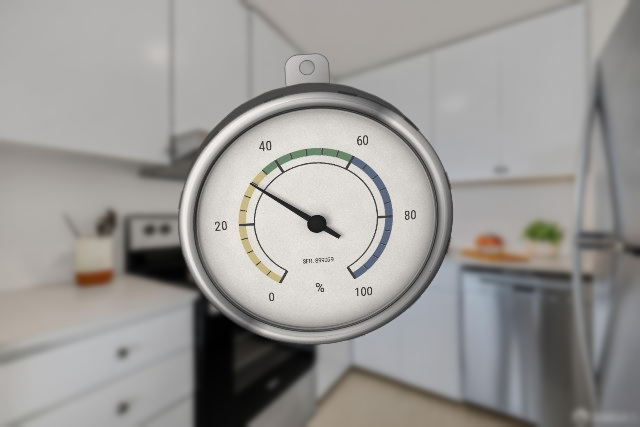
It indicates 32 %
